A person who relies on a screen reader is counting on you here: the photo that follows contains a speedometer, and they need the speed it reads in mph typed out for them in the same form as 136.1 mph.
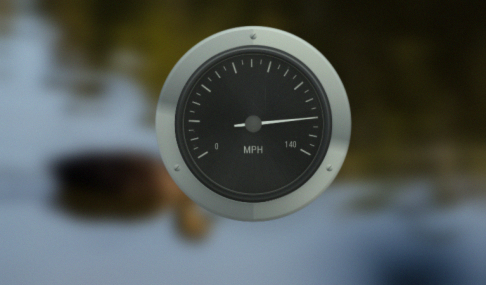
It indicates 120 mph
